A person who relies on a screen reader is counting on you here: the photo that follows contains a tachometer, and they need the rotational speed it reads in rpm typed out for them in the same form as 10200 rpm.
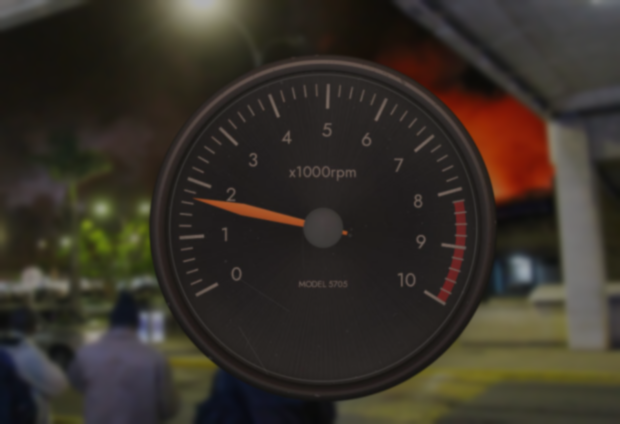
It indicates 1700 rpm
